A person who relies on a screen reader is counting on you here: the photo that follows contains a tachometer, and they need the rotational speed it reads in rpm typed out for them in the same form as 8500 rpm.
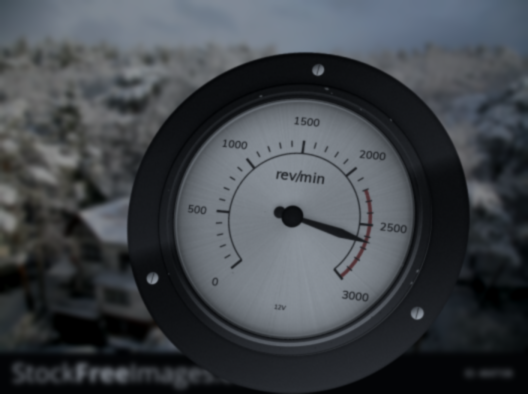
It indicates 2650 rpm
